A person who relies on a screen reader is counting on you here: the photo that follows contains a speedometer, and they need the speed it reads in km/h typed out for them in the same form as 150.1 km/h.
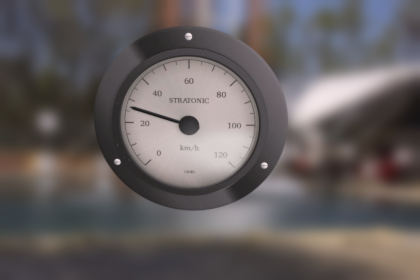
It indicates 27.5 km/h
